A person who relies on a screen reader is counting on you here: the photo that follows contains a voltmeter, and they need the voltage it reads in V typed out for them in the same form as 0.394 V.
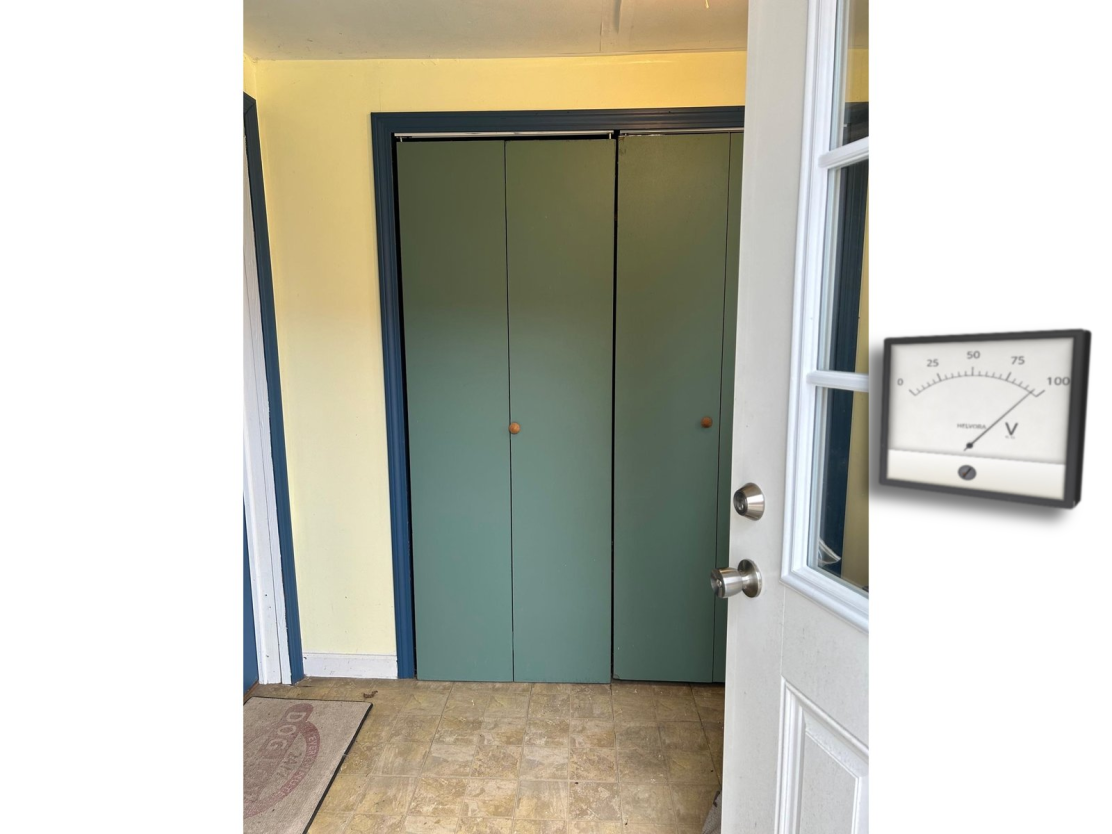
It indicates 95 V
